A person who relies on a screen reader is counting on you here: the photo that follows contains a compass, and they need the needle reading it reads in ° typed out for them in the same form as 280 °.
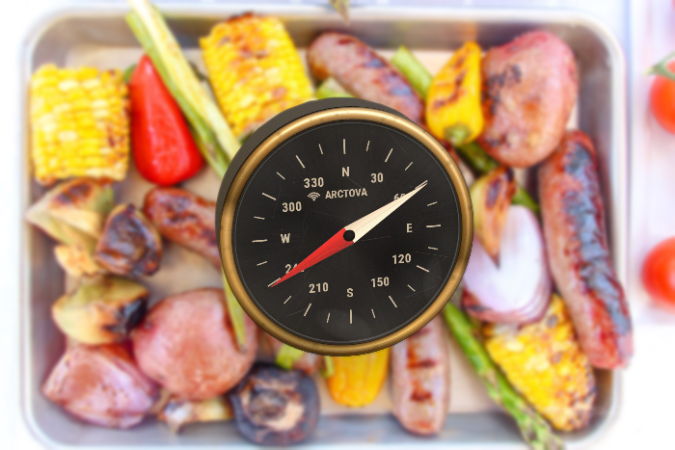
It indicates 240 °
